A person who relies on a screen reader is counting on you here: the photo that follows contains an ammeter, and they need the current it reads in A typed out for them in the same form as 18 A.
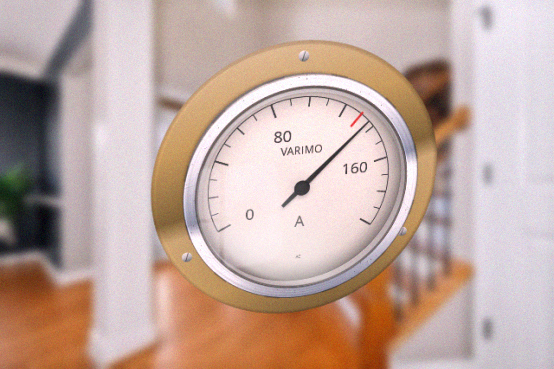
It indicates 135 A
